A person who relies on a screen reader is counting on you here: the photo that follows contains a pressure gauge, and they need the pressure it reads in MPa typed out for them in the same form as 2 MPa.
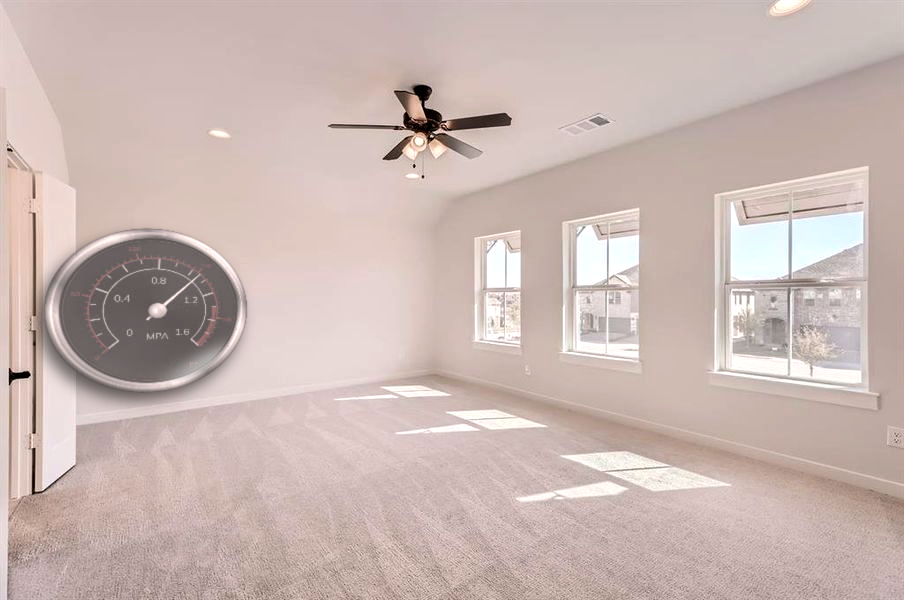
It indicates 1.05 MPa
